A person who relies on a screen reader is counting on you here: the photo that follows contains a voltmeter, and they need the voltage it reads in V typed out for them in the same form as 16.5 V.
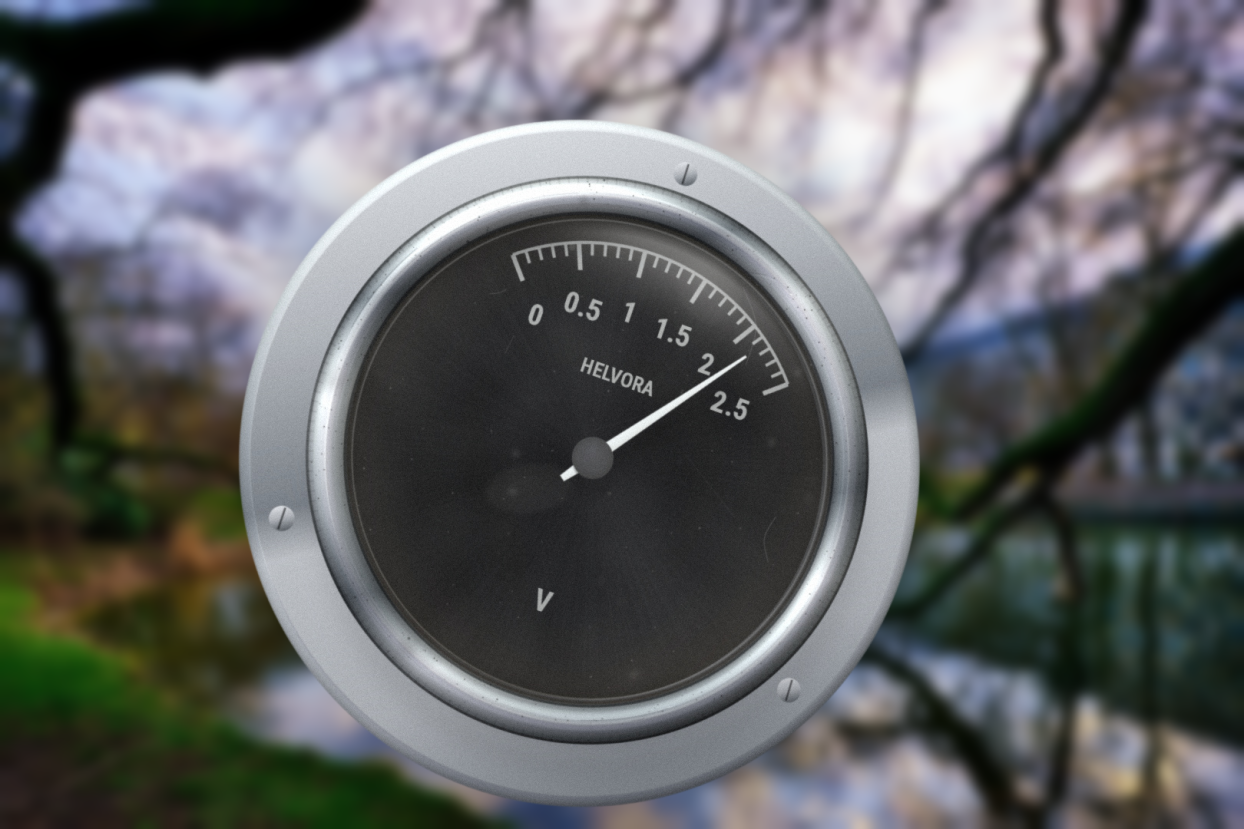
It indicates 2.15 V
